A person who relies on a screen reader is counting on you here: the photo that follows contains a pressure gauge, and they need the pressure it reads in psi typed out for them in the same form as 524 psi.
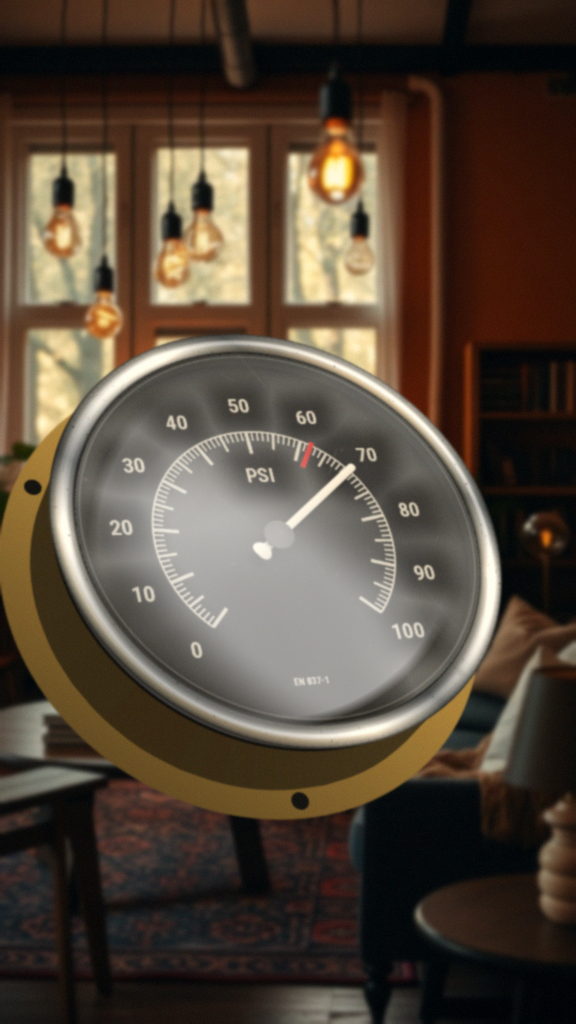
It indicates 70 psi
